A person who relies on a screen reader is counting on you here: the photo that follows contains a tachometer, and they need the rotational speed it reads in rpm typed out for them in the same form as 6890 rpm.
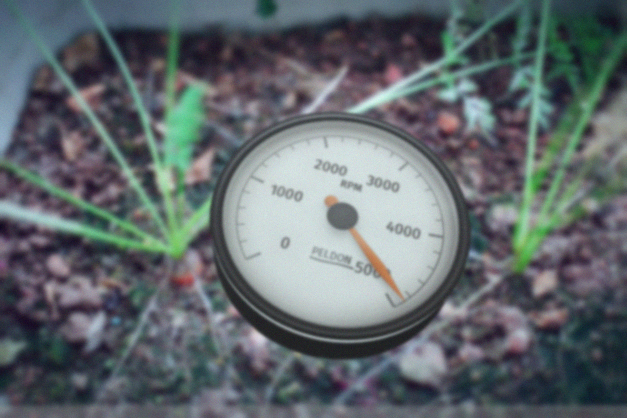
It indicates 4900 rpm
